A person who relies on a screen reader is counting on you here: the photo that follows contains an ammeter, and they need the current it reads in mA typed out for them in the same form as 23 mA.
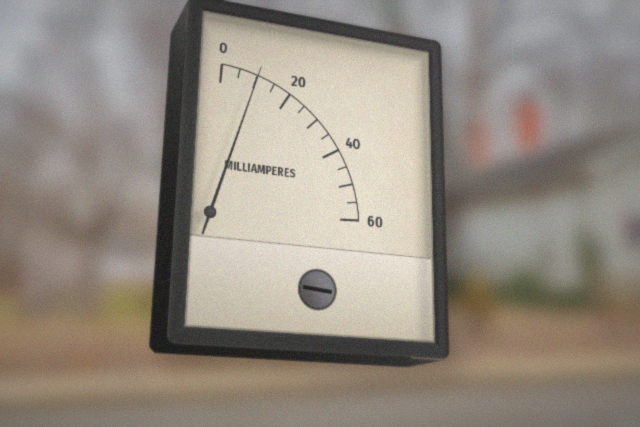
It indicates 10 mA
